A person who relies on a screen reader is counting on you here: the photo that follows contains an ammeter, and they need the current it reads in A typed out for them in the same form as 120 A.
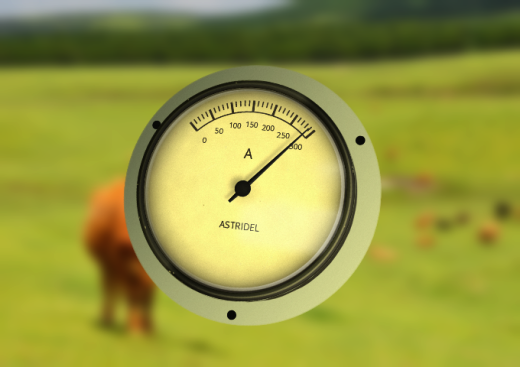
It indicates 290 A
